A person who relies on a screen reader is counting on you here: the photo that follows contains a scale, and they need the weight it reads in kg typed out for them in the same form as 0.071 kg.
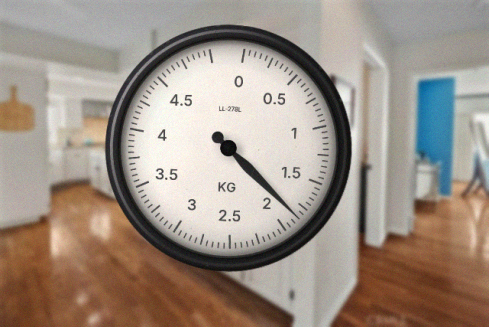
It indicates 1.85 kg
